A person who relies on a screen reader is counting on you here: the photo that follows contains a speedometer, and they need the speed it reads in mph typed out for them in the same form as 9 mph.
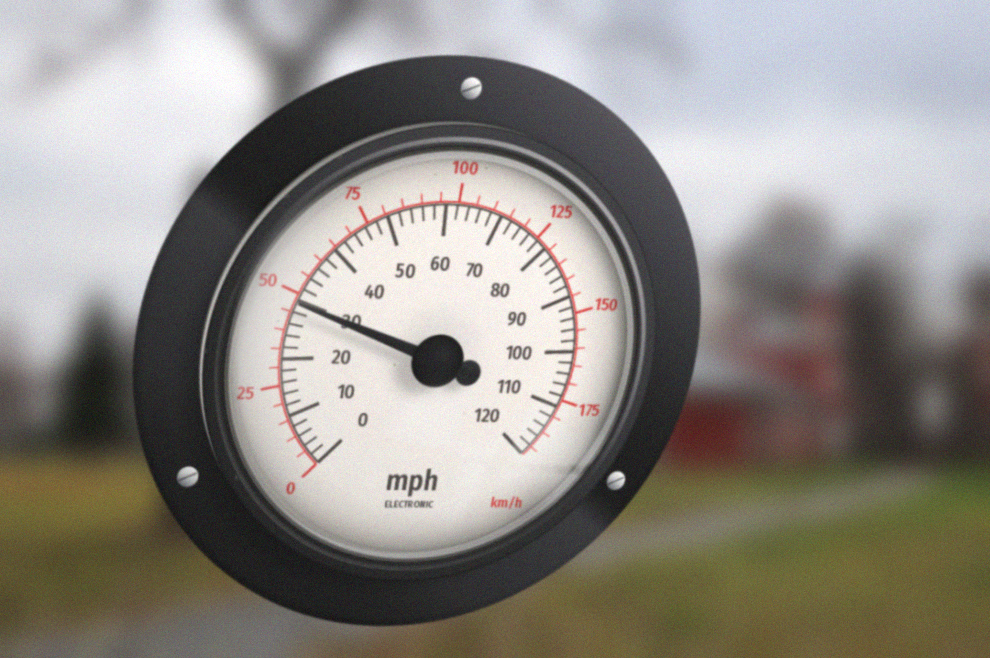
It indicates 30 mph
